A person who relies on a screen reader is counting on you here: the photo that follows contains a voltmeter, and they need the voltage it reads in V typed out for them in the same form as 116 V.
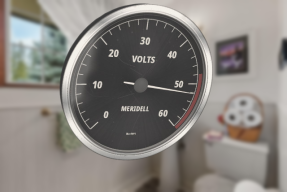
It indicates 52 V
